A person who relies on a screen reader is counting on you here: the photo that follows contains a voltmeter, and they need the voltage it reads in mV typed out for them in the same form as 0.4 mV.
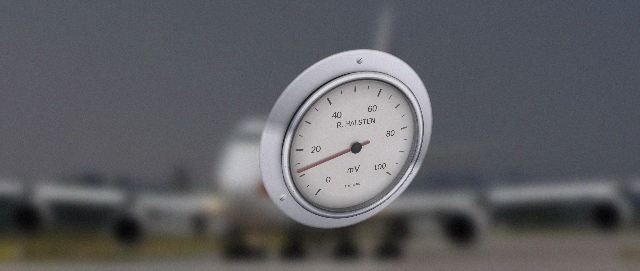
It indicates 12.5 mV
